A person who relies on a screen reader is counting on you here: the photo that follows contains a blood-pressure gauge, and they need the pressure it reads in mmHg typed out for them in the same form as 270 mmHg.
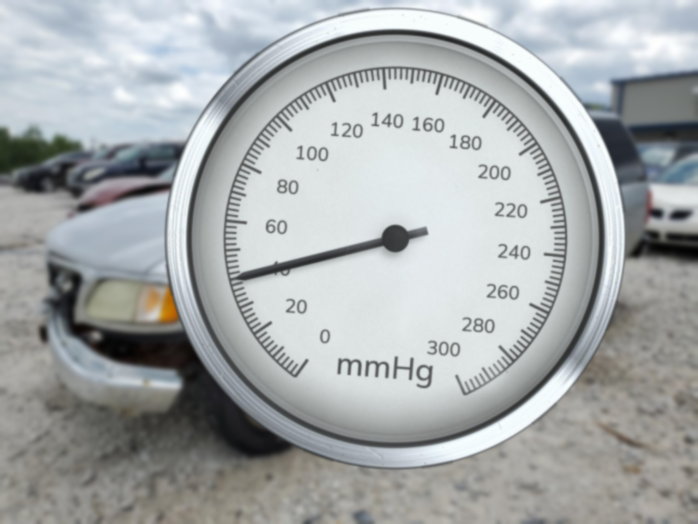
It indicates 40 mmHg
